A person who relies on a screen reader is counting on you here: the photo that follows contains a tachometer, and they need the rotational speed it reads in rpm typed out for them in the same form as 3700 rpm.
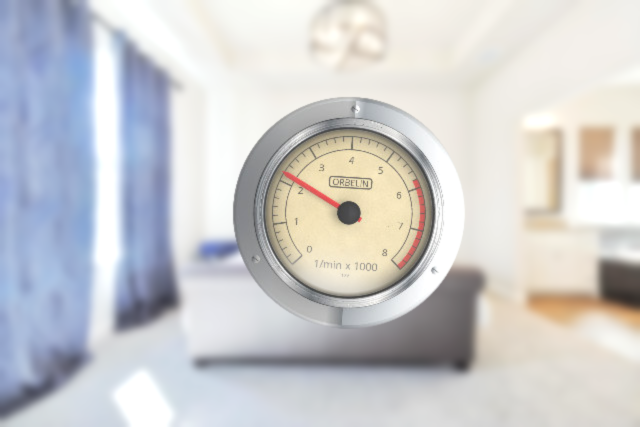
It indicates 2200 rpm
